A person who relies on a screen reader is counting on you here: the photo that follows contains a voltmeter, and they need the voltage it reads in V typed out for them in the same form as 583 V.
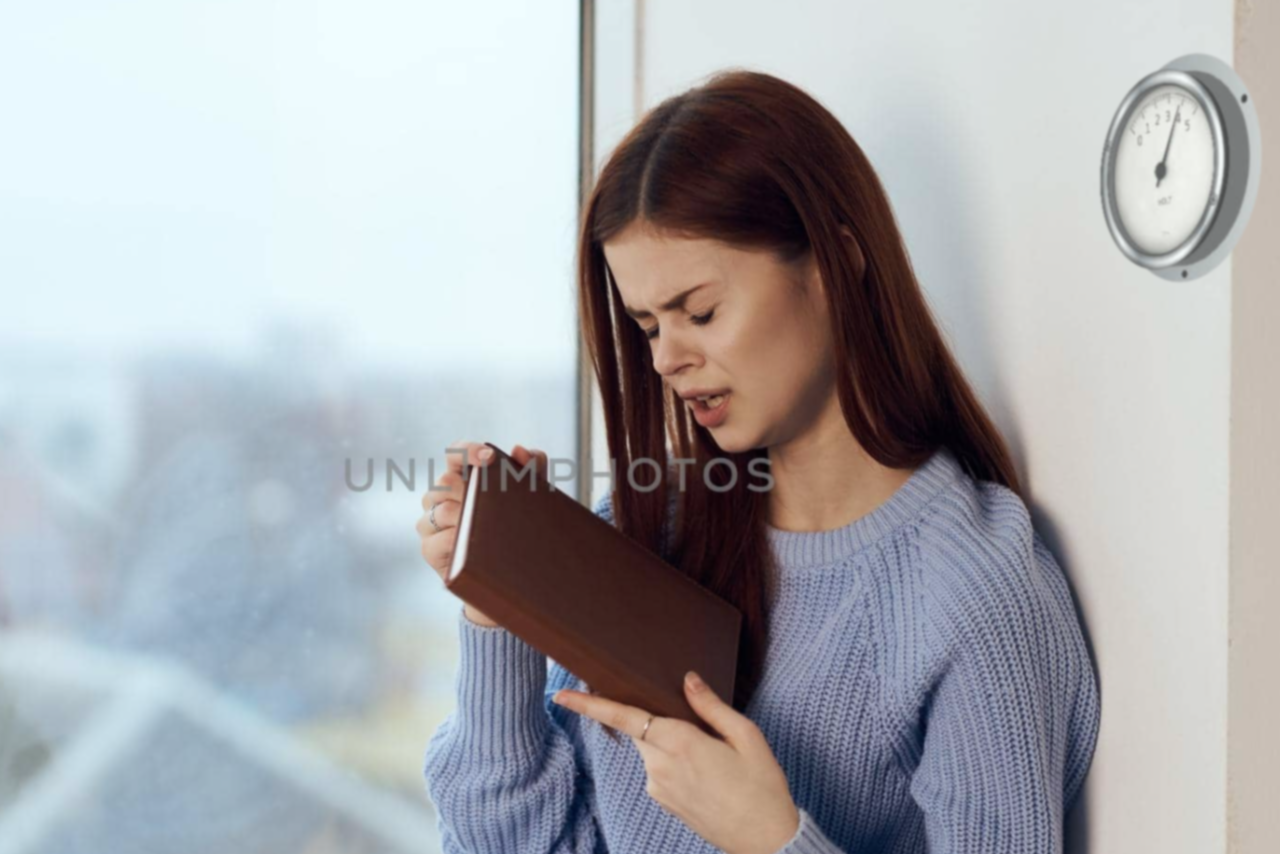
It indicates 4 V
